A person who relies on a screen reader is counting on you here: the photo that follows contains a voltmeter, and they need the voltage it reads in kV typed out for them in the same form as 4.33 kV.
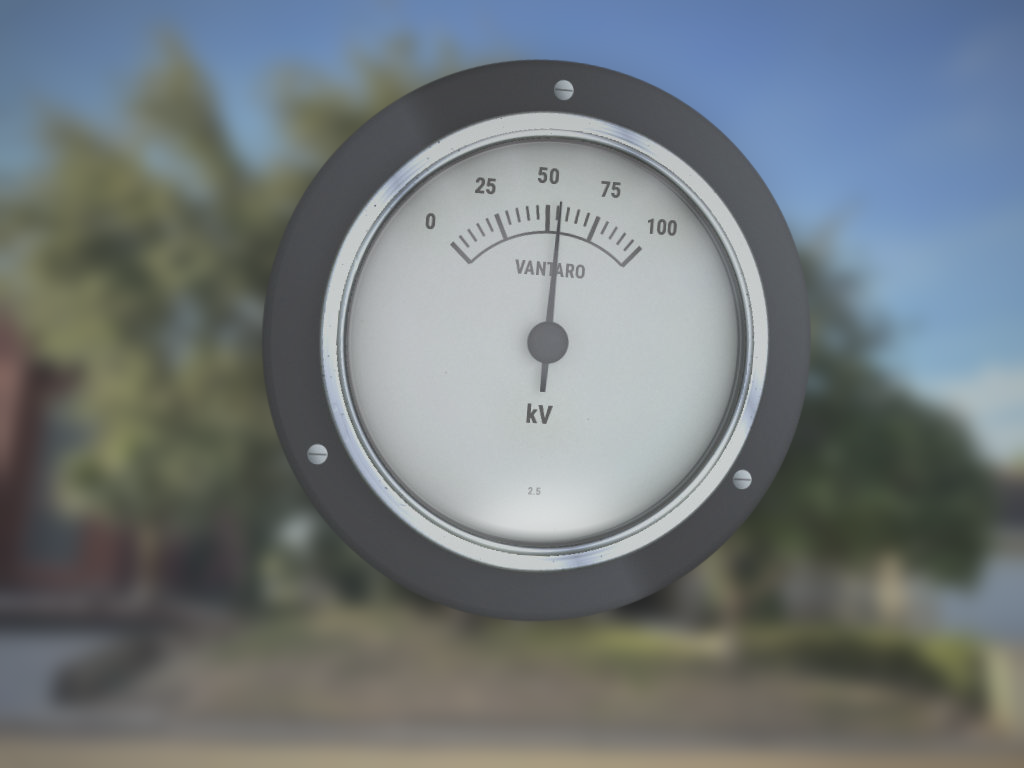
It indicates 55 kV
